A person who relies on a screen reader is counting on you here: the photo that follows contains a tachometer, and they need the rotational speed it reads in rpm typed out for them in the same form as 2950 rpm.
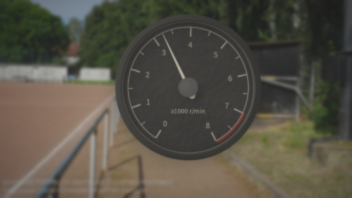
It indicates 3250 rpm
